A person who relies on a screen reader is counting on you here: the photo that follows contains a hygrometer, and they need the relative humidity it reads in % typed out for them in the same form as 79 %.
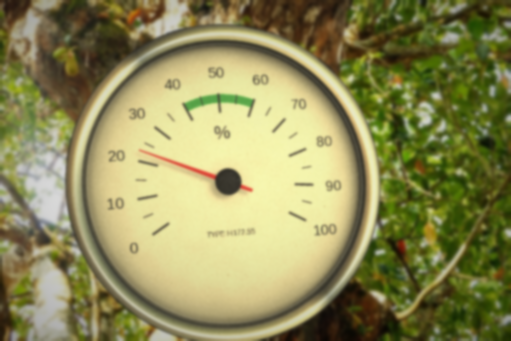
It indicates 22.5 %
